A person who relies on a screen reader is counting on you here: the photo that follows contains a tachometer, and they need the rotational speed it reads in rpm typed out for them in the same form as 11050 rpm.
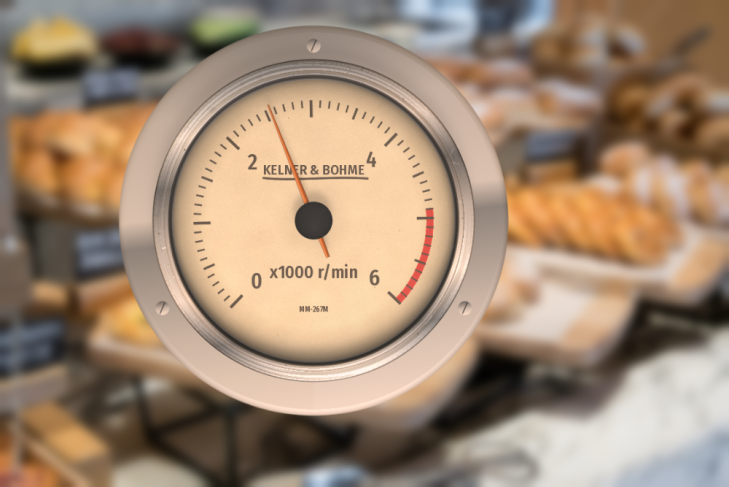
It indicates 2550 rpm
